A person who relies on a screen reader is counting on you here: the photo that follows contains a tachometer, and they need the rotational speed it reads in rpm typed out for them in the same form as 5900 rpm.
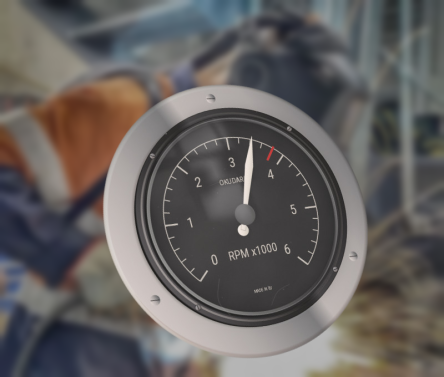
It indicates 3400 rpm
